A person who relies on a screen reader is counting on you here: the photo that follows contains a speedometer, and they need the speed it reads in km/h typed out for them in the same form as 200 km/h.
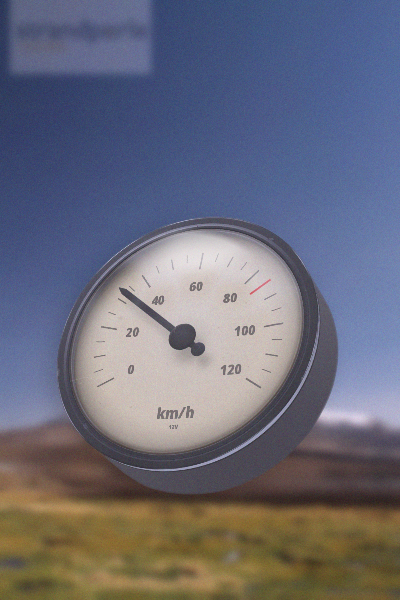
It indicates 32.5 km/h
